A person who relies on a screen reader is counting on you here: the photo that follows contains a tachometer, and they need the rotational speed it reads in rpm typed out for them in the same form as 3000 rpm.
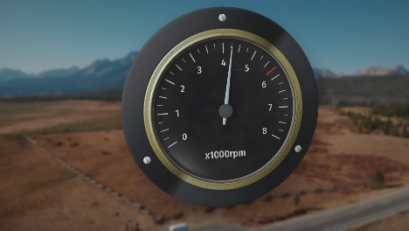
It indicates 4250 rpm
